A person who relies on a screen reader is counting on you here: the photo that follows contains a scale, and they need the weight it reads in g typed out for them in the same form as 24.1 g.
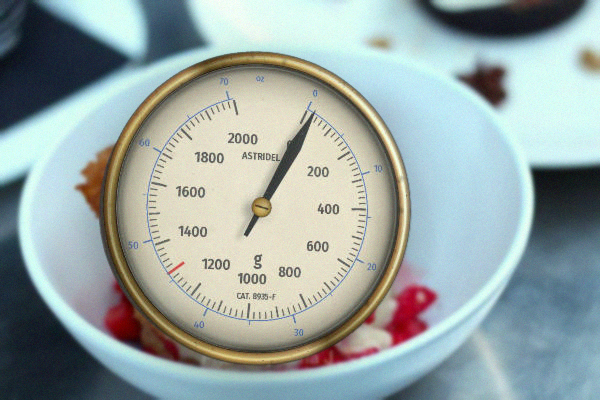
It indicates 20 g
